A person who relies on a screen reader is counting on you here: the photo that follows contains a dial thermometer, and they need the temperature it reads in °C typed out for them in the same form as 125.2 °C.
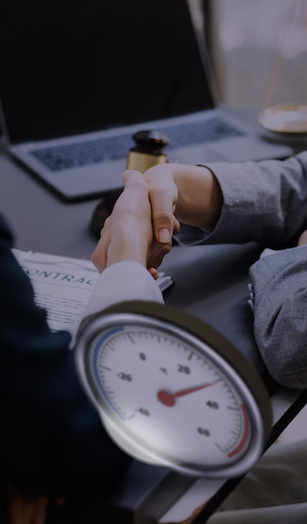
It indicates 30 °C
